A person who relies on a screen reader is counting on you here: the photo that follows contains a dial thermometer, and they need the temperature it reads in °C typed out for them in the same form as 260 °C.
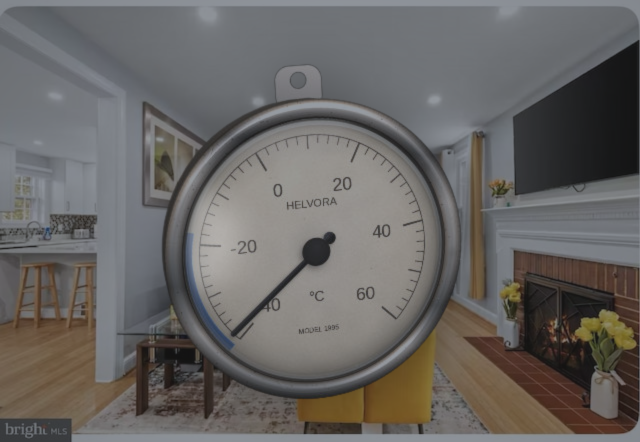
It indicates -38 °C
